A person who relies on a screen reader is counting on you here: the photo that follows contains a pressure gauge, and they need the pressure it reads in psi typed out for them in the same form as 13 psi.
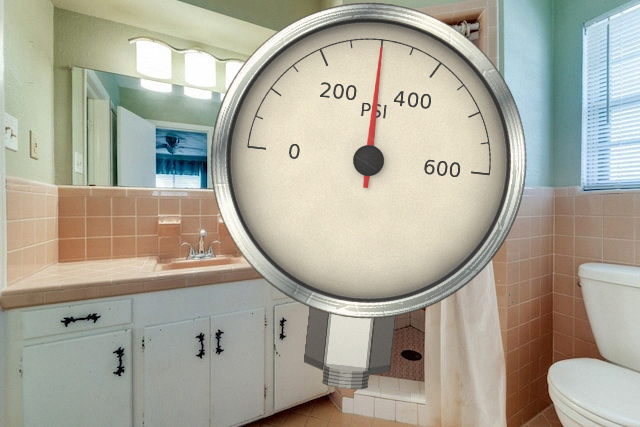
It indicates 300 psi
